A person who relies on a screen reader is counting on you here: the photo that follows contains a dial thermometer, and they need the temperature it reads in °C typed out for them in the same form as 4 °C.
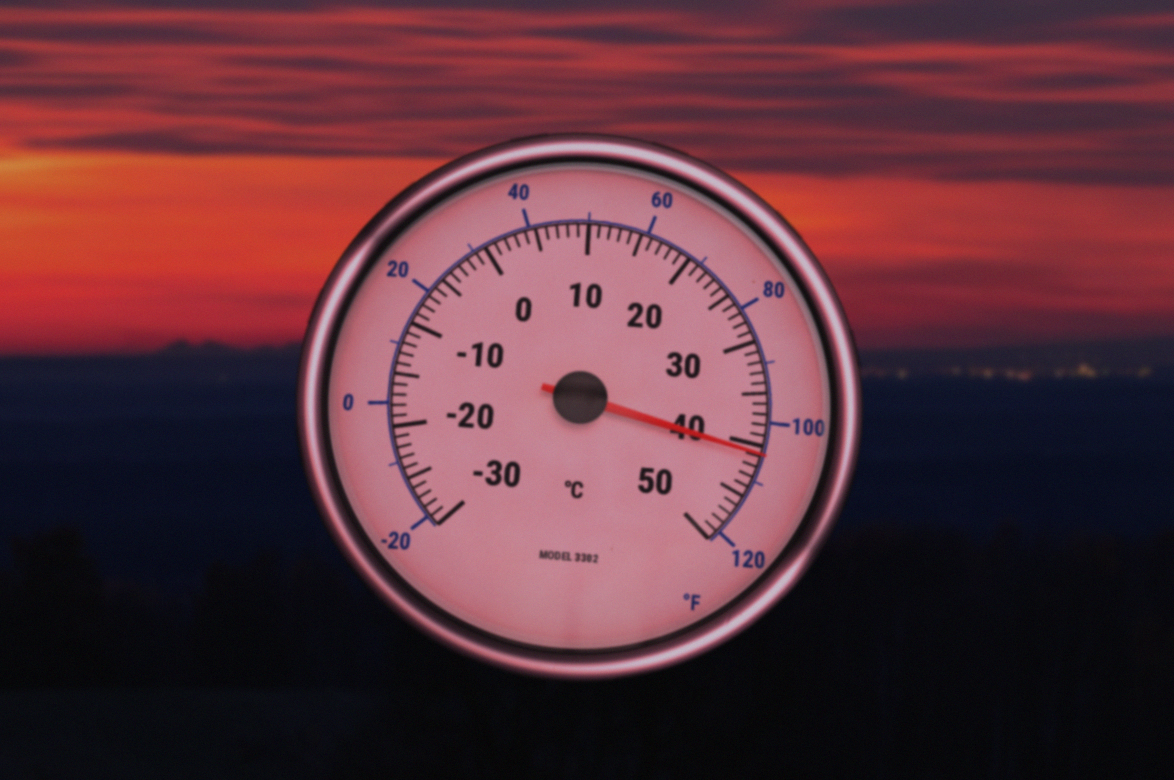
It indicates 41 °C
